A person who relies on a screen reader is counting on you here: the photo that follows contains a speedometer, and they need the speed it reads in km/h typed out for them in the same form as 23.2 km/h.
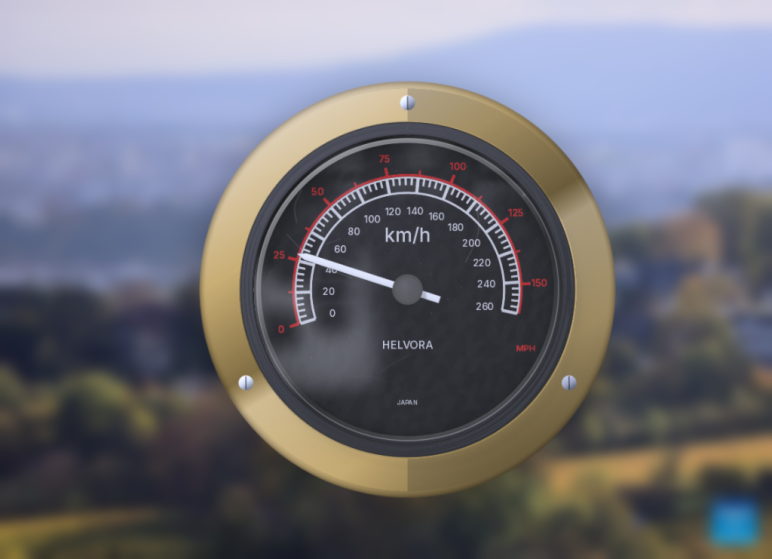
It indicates 44 km/h
